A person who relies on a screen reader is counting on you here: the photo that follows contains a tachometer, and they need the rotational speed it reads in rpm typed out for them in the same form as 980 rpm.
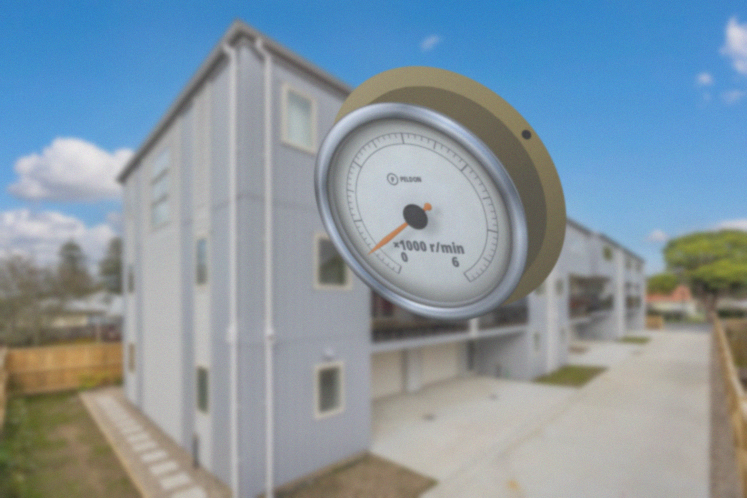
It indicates 500 rpm
